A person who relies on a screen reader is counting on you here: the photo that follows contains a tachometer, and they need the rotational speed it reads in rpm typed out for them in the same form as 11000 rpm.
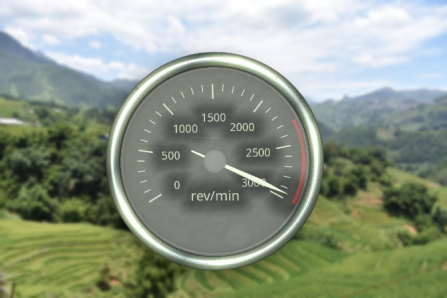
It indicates 2950 rpm
